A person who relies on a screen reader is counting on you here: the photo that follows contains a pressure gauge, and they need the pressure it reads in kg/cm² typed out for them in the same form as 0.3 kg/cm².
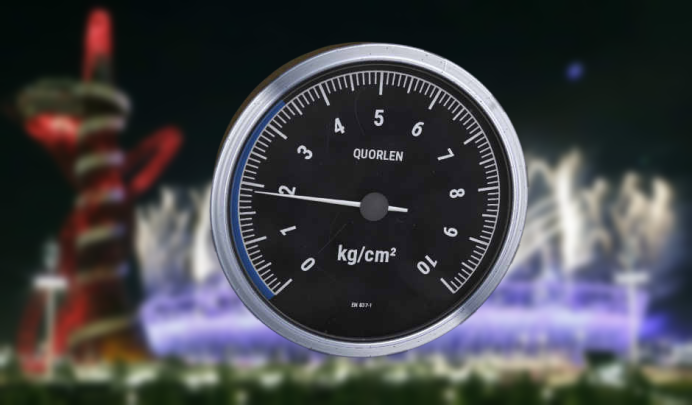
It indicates 1.9 kg/cm²
